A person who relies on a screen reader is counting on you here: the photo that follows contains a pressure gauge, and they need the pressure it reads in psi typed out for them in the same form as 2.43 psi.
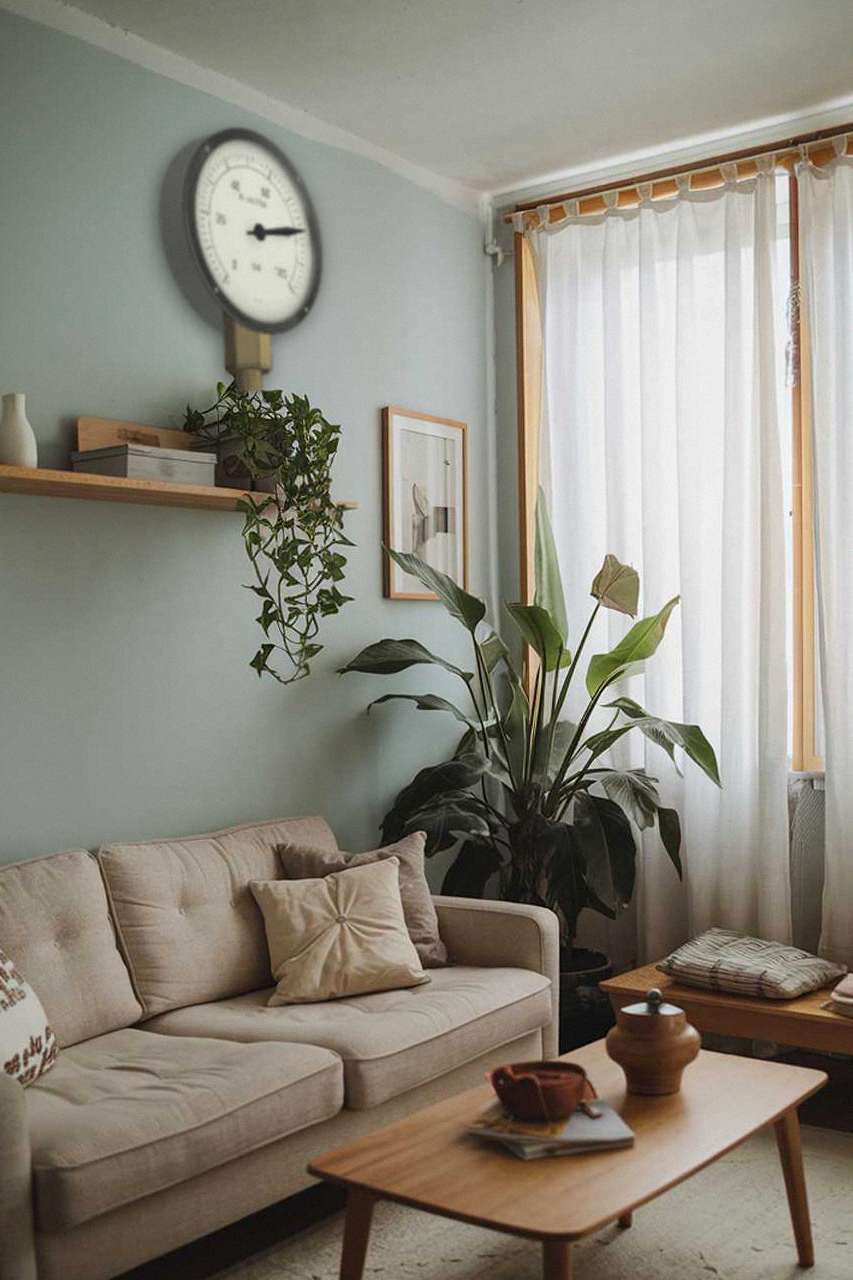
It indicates 80 psi
